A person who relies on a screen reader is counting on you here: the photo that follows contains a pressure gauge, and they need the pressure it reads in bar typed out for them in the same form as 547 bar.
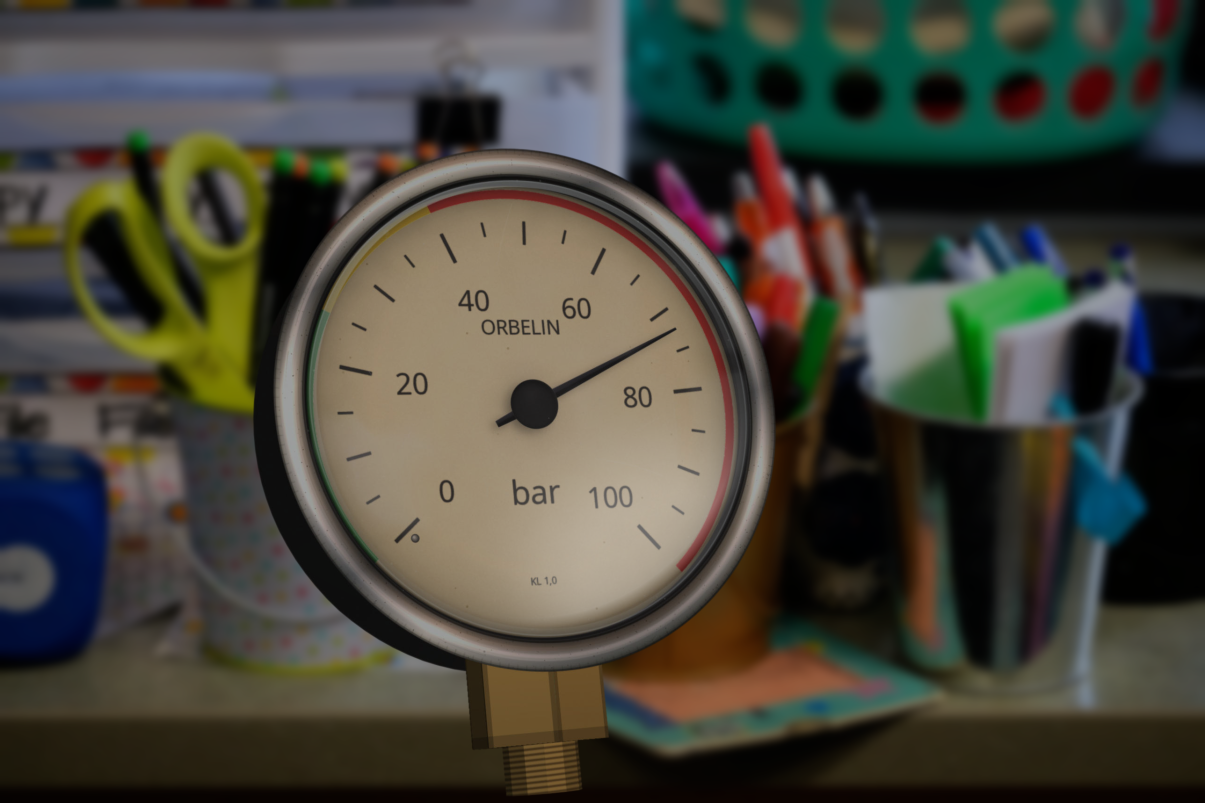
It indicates 72.5 bar
